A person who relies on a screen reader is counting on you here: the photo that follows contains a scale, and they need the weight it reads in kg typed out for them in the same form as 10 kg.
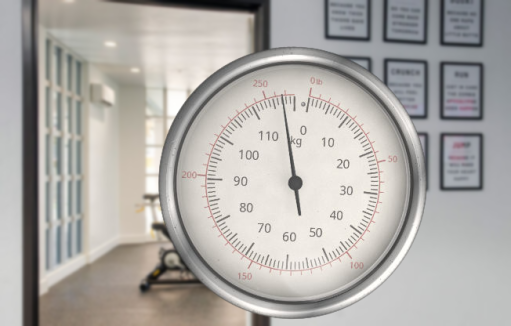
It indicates 117 kg
